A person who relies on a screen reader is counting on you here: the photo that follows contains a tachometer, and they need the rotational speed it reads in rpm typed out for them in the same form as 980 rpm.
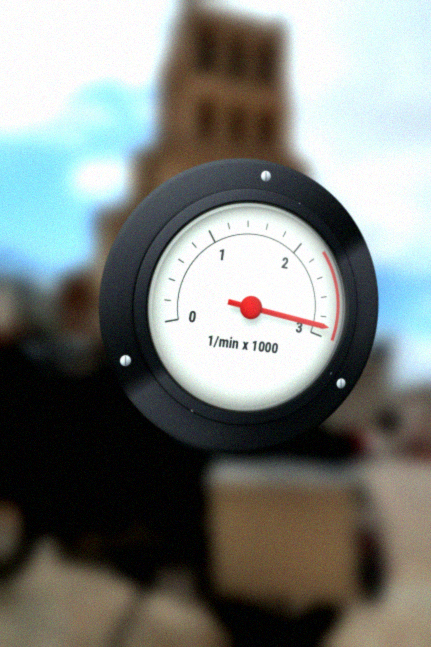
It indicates 2900 rpm
